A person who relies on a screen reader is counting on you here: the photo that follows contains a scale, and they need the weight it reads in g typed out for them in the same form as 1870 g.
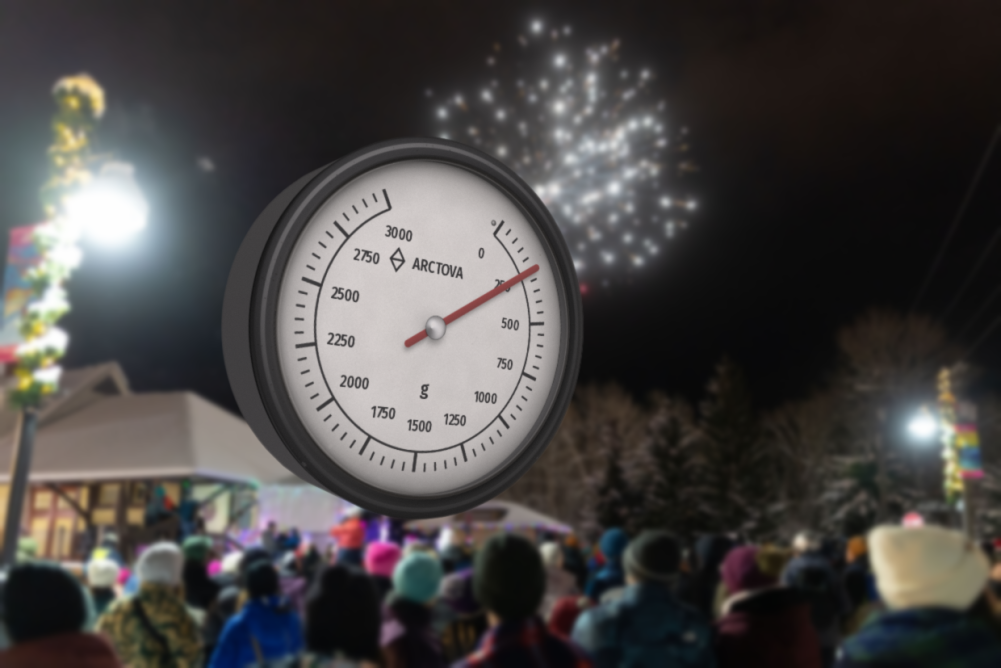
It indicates 250 g
